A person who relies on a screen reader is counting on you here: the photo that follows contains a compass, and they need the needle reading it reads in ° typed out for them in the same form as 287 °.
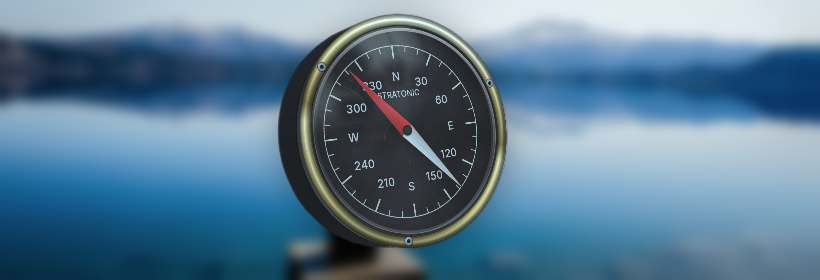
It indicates 320 °
